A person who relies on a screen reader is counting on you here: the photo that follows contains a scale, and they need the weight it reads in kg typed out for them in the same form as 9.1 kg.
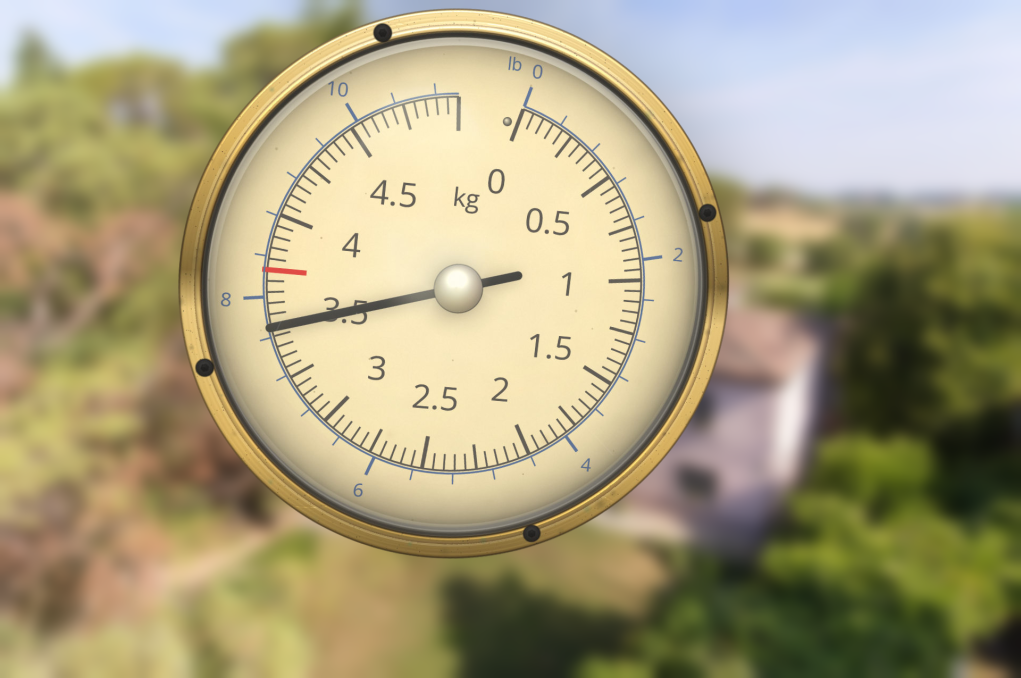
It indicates 3.5 kg
